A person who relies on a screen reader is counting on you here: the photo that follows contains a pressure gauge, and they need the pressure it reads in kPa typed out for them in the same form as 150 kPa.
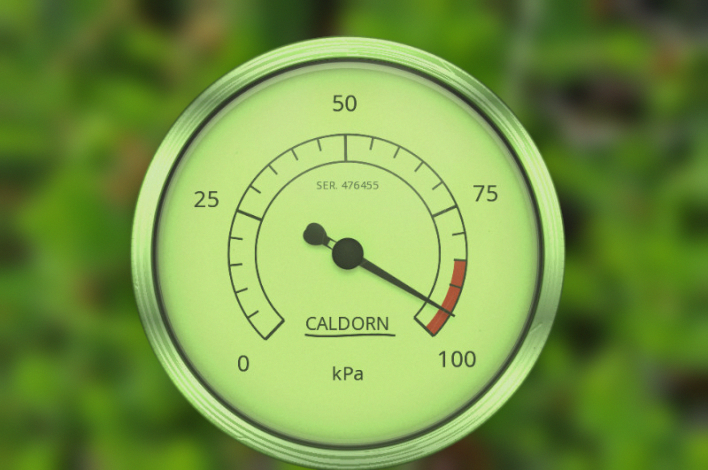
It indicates 95 kPa
